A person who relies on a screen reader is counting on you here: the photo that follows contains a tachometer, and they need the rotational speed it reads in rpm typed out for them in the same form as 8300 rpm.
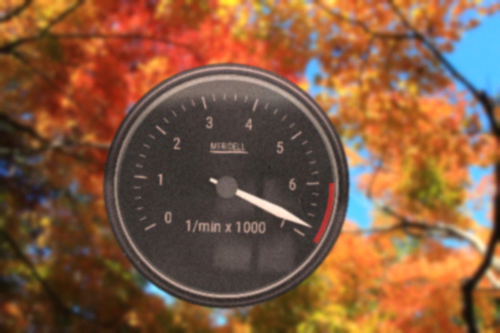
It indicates 6800 rpm
